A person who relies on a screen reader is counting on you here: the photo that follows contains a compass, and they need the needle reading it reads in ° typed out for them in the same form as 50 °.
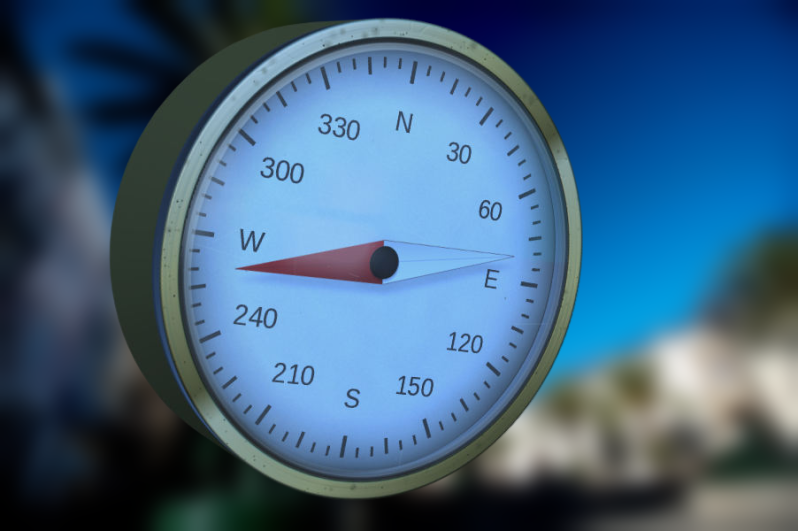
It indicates 260 °
